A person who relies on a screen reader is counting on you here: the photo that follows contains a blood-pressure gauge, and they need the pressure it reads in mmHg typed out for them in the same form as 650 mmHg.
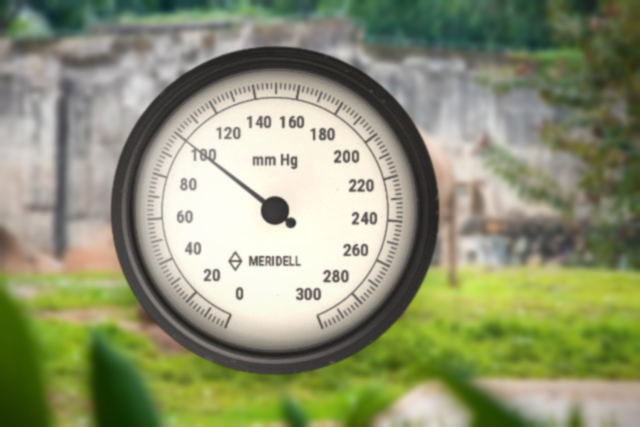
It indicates 100 mmHg
